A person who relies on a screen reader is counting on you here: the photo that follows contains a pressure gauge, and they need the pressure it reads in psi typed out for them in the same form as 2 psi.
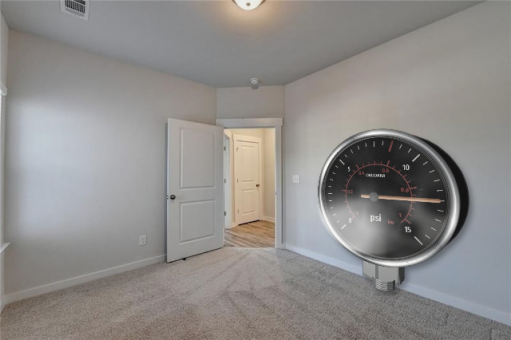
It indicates 12.5 psi
